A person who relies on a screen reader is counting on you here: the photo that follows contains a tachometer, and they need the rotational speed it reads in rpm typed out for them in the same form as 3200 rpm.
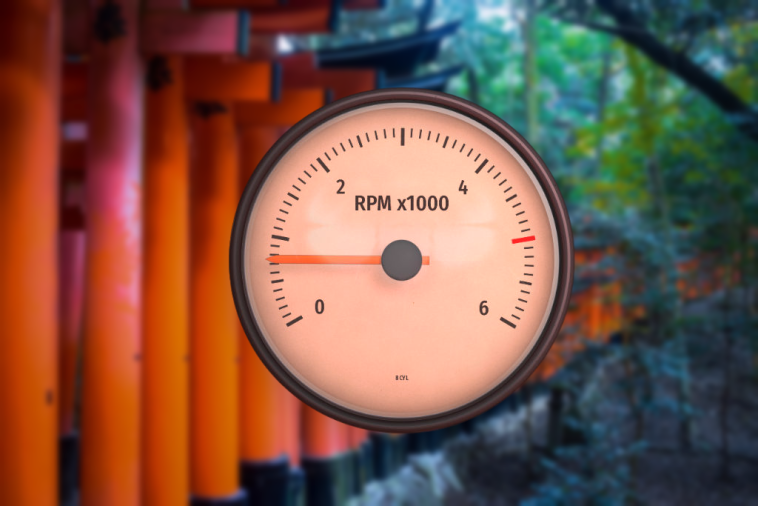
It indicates 750 rpm
